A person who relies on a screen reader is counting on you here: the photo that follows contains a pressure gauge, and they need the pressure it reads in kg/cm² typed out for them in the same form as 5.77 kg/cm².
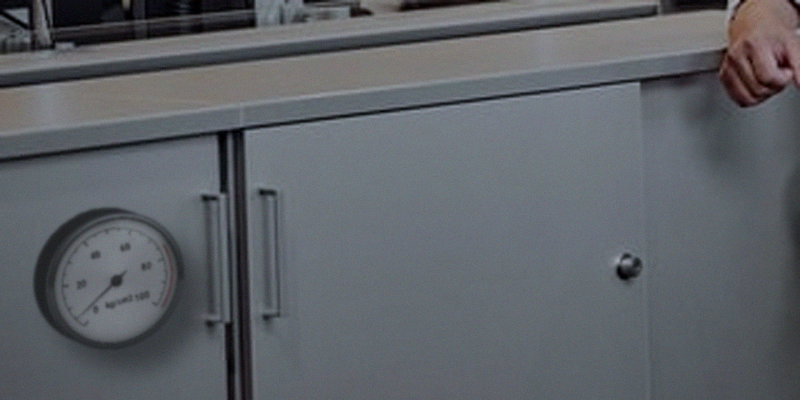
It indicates 5 kg/cm²
